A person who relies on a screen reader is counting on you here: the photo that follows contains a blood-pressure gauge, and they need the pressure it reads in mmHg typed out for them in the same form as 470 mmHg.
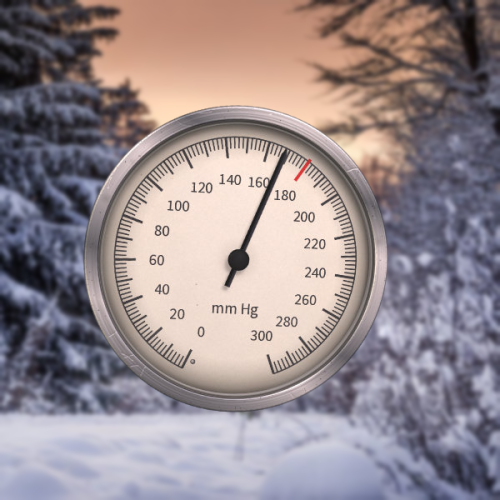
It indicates 168 mmHg
